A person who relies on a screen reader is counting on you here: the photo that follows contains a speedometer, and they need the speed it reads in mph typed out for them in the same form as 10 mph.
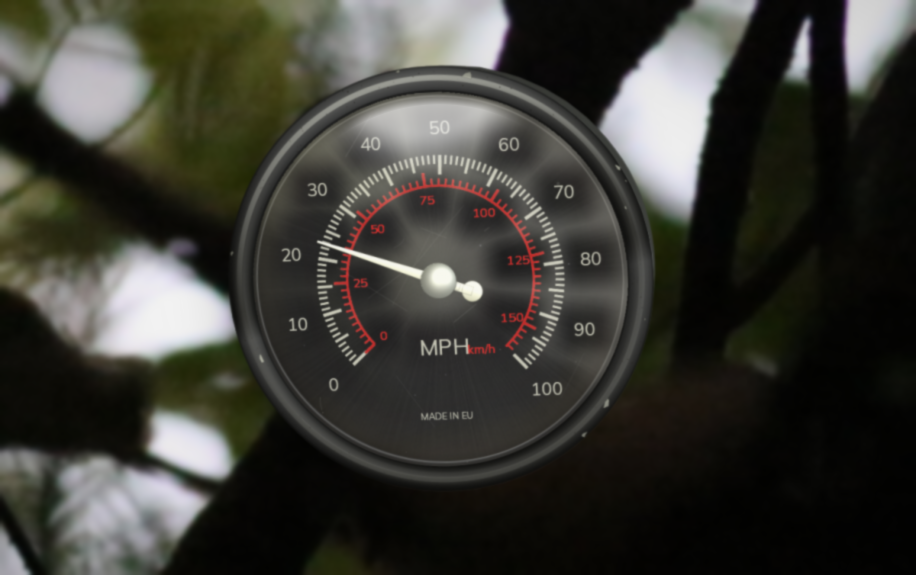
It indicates 23 mph
